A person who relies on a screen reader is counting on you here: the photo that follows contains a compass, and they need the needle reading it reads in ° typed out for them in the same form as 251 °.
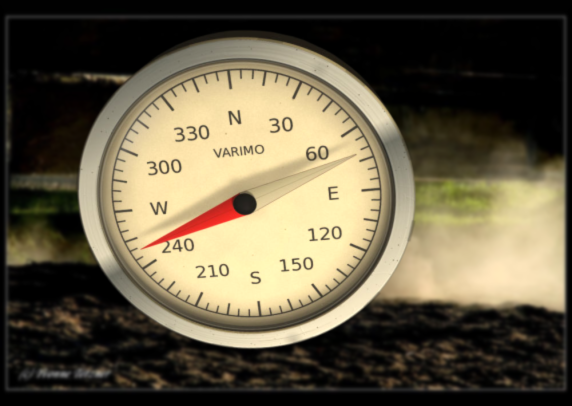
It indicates 250 °
